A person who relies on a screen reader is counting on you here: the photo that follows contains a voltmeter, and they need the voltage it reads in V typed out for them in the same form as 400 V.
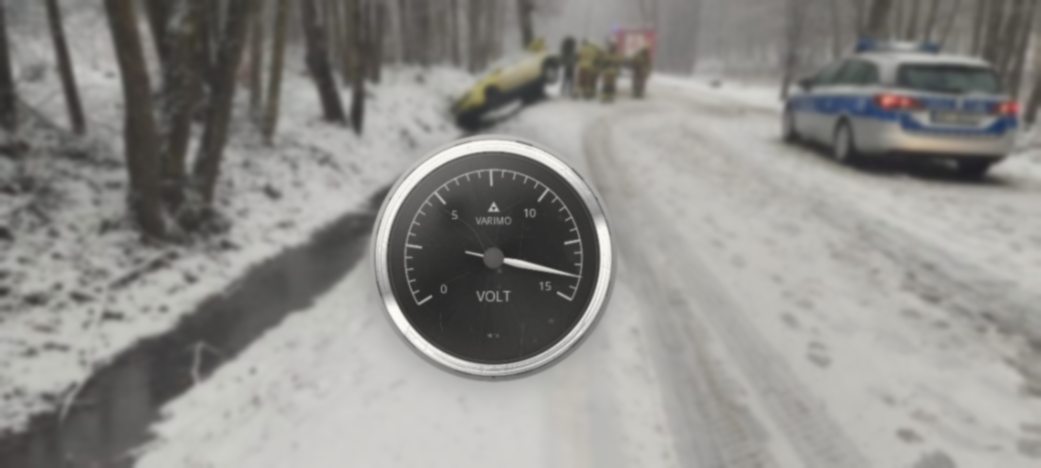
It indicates 14 V
